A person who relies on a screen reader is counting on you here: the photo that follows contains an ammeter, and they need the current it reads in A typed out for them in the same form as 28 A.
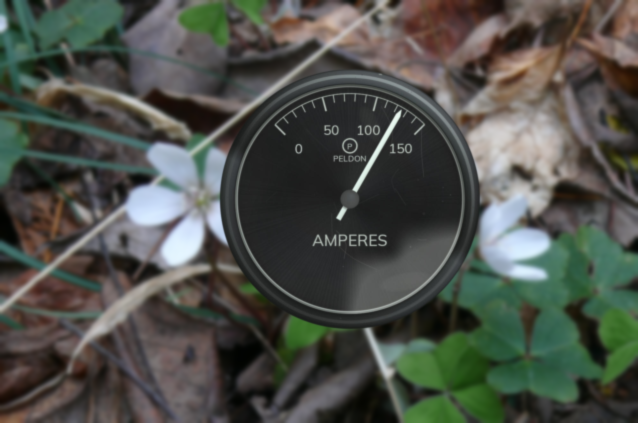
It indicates 125 A
